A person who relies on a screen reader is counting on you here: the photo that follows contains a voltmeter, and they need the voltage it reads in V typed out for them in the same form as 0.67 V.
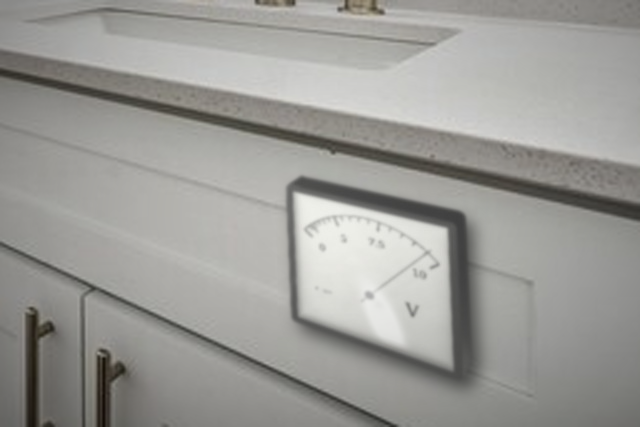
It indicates 9.5 V
